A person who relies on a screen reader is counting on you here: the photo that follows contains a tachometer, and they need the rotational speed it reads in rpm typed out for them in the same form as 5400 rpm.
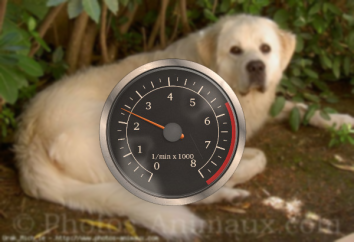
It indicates 2375 rpm
